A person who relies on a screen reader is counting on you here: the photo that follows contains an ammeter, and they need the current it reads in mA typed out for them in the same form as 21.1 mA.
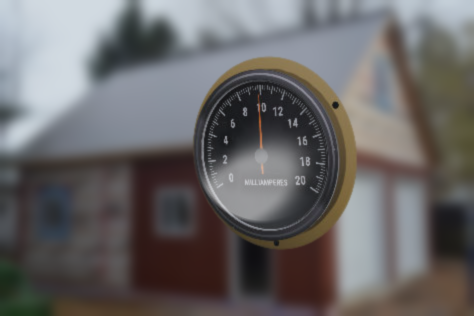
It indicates 10 mA
